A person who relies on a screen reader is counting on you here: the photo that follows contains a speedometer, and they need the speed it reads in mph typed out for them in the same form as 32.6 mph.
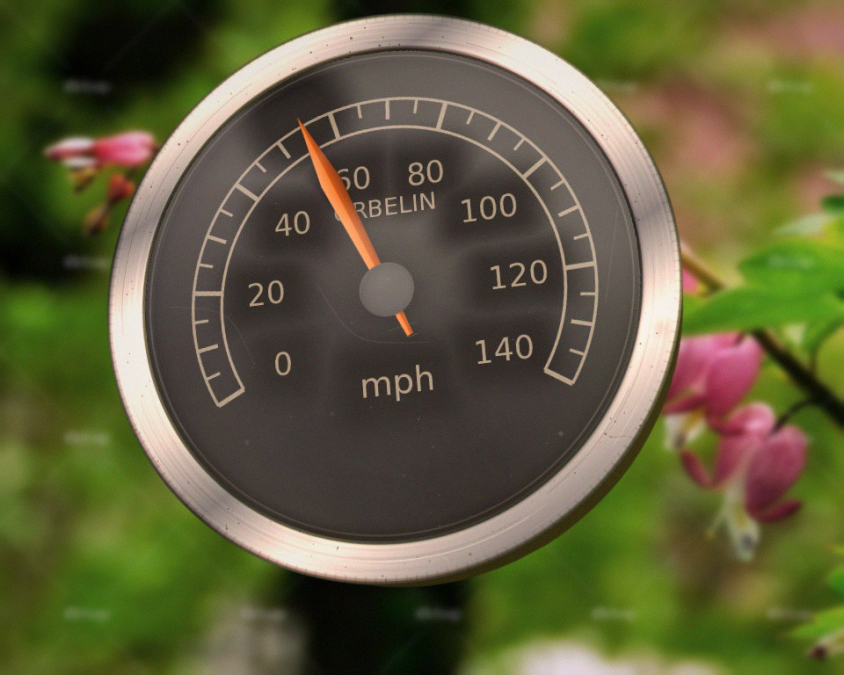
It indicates 55 mph
